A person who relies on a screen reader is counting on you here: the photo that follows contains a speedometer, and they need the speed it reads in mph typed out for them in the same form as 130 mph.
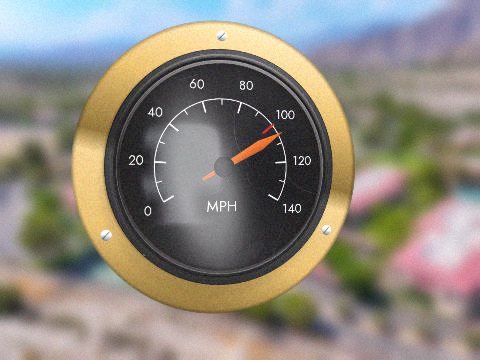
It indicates 105 mph
